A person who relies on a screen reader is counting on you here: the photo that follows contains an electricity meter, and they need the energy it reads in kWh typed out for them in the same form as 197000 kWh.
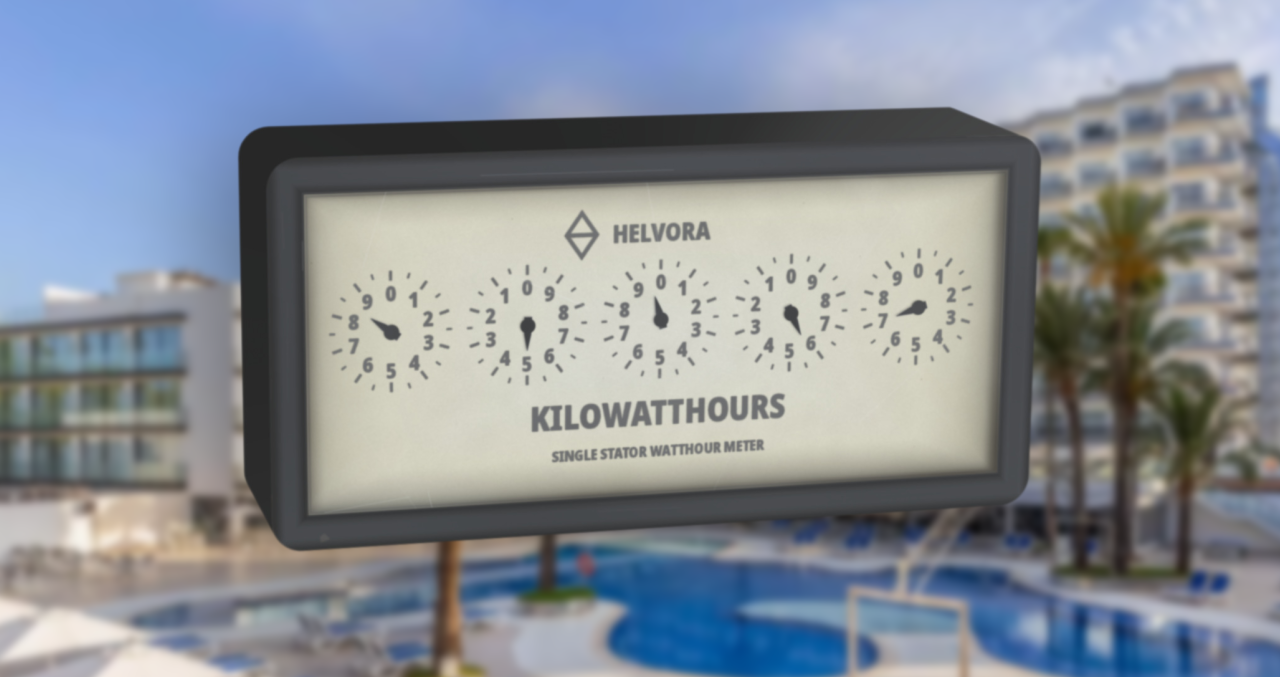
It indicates 84957 kWh
